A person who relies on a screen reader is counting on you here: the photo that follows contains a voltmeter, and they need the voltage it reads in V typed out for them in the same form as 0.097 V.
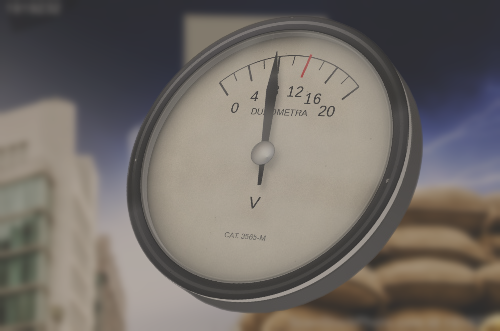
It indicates 8 V
